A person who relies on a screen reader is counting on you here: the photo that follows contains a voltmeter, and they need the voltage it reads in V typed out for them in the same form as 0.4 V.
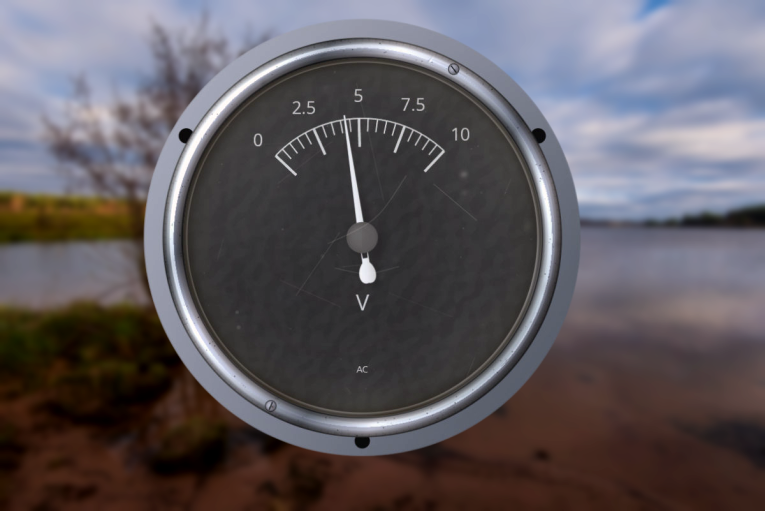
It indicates 4.25 V
